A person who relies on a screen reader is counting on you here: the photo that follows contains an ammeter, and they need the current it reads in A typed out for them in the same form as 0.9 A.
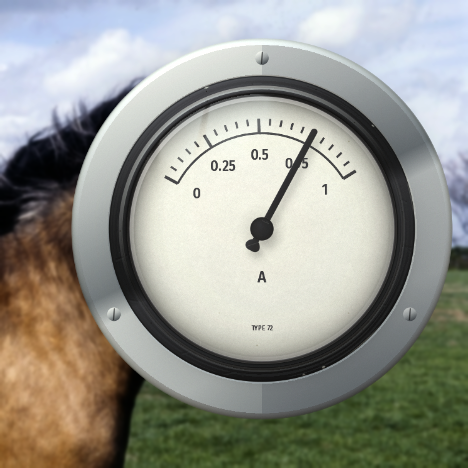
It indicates 0.75 A
